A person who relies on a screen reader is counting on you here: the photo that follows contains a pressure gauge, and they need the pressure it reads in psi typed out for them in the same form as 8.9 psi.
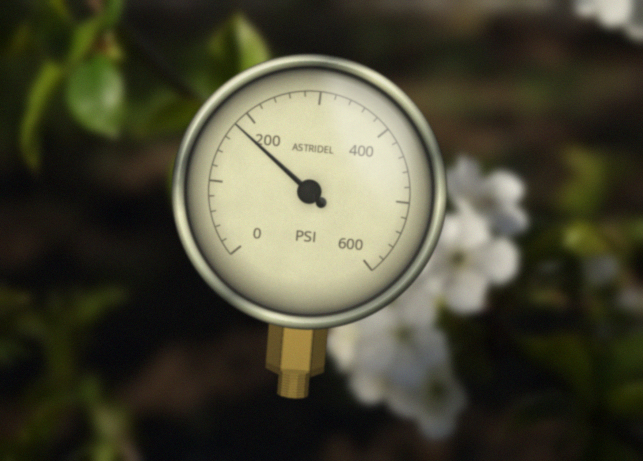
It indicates 180 psi
